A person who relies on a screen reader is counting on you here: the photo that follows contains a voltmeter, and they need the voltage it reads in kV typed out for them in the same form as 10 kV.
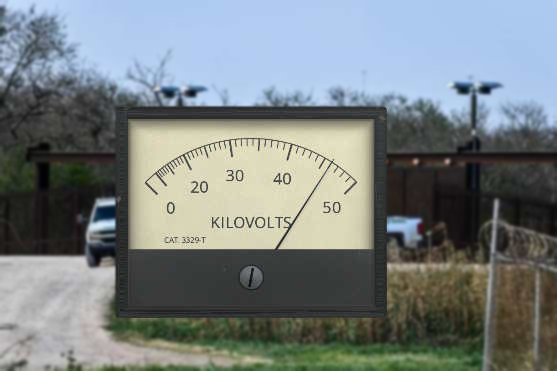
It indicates 46 kV
